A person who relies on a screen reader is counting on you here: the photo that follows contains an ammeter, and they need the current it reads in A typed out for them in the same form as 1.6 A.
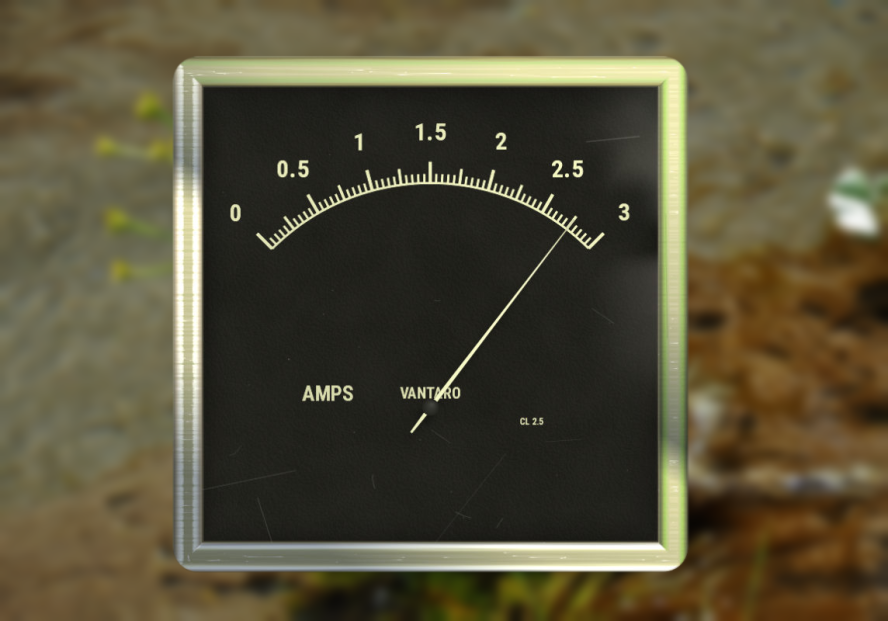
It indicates 2.75 A
